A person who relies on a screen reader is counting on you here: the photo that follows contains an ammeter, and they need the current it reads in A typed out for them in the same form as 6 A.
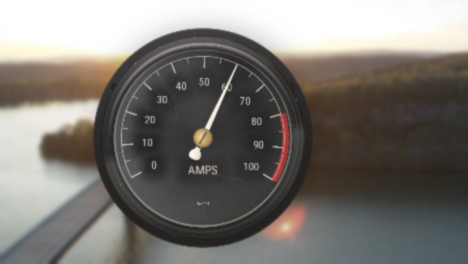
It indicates 60 A
